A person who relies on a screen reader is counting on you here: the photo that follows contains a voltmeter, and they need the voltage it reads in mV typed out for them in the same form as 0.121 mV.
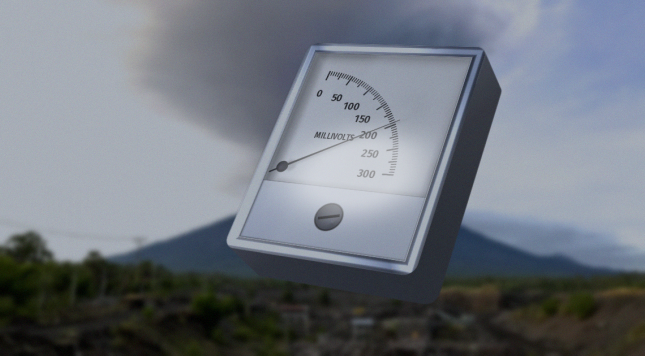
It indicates 200 mV
